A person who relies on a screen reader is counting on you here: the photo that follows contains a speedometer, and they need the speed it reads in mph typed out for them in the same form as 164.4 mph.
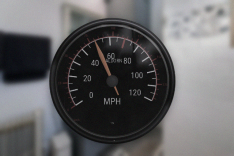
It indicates 50 mph
